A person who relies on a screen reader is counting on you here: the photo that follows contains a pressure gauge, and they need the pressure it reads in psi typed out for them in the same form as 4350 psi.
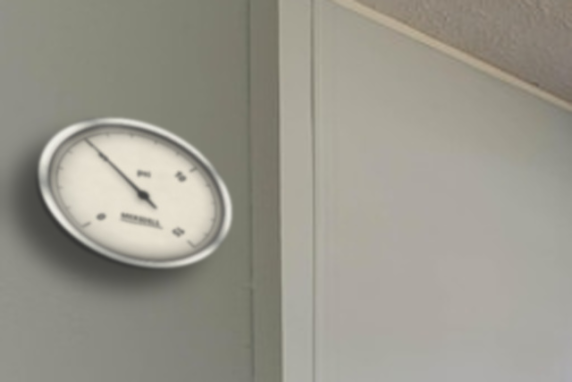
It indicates 5 psi
